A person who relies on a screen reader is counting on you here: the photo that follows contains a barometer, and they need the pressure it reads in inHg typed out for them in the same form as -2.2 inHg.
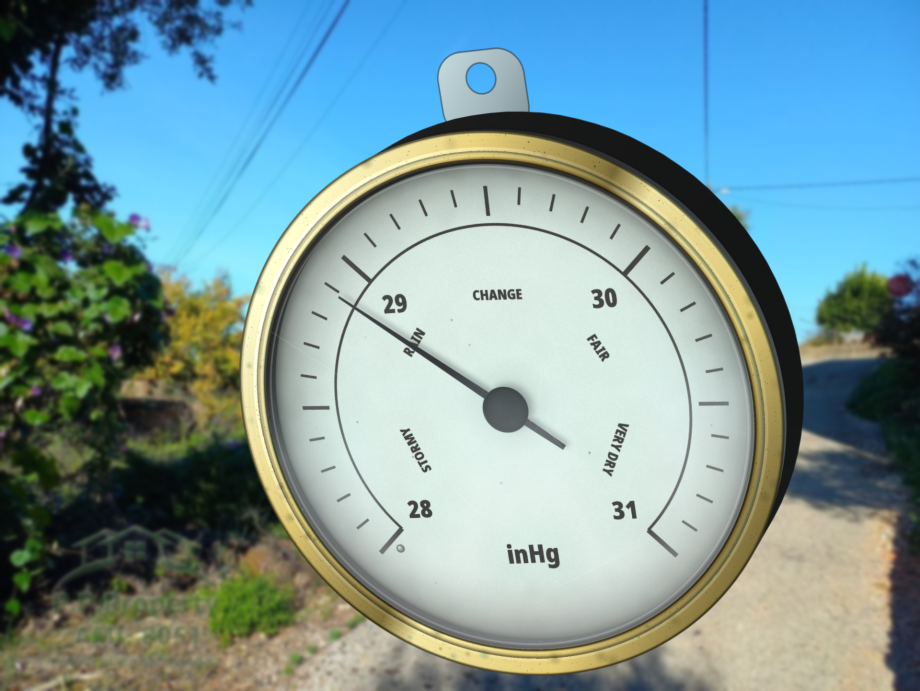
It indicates 28.9 inHg
